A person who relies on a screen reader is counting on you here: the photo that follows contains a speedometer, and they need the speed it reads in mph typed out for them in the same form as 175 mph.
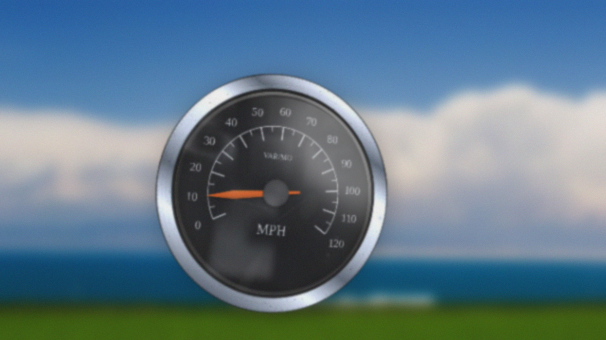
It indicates 10 mph
